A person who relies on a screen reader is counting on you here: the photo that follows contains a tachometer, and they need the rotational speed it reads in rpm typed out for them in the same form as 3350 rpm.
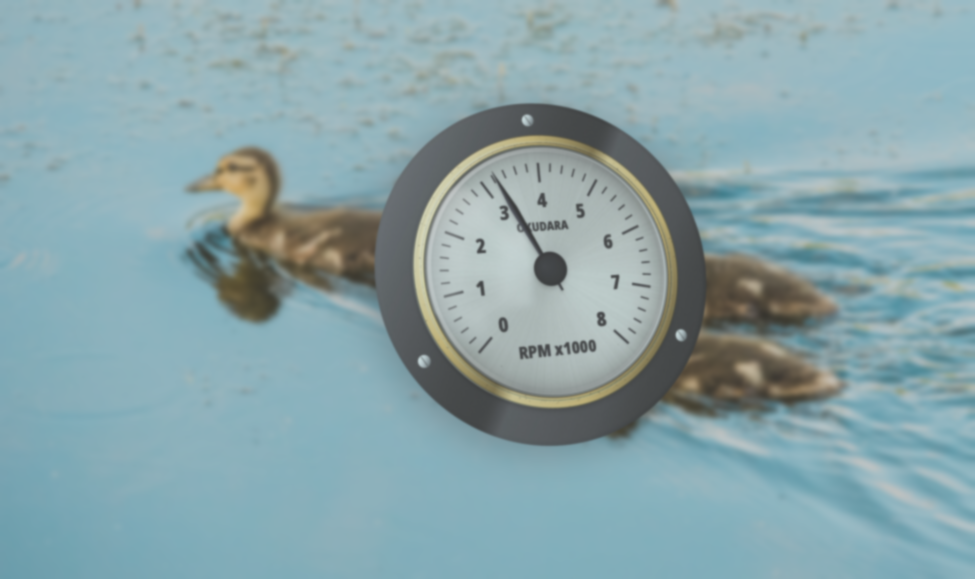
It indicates 3200 rpm
